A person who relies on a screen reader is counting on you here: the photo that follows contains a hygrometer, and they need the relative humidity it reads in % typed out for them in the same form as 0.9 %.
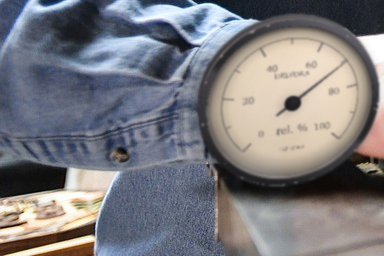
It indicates 70 %
